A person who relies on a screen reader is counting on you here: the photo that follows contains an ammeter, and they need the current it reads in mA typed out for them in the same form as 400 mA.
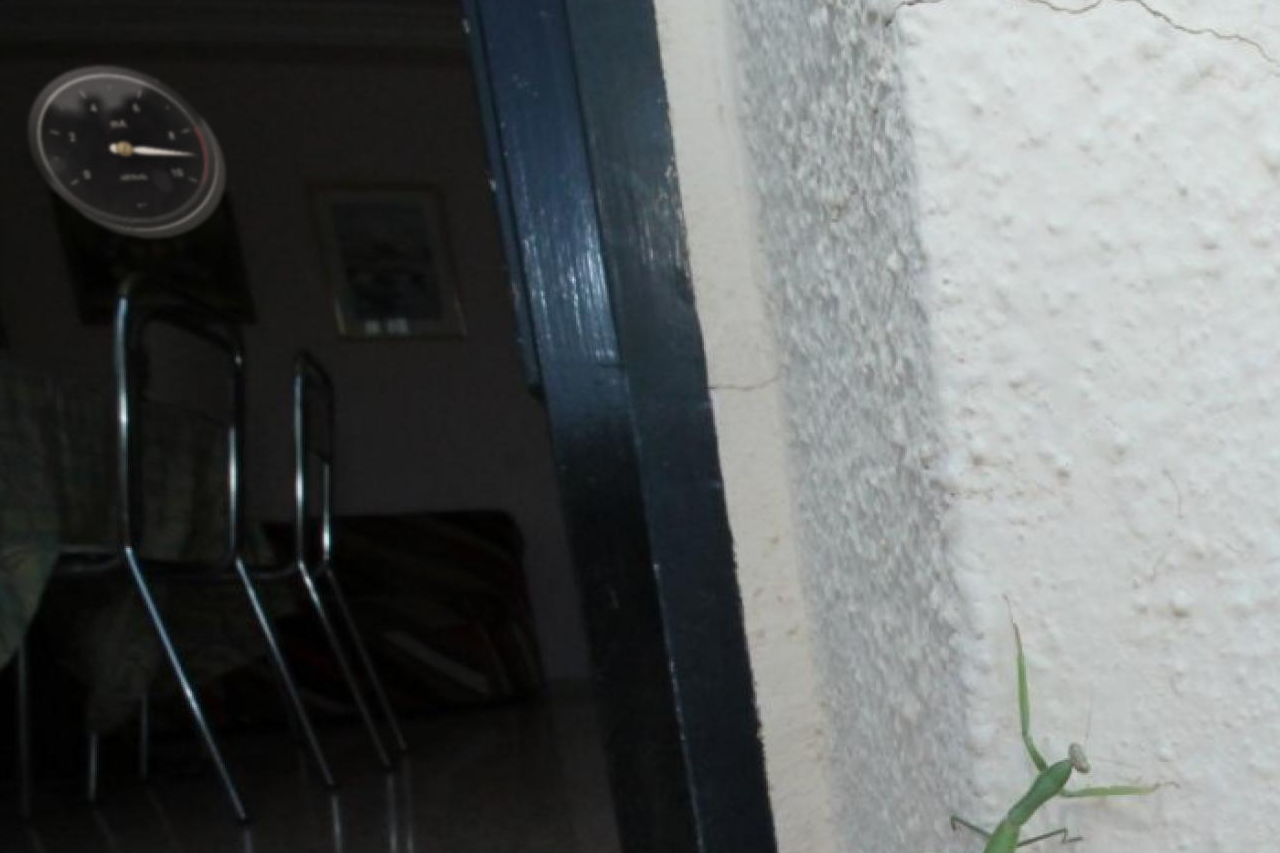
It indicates 9 mA
